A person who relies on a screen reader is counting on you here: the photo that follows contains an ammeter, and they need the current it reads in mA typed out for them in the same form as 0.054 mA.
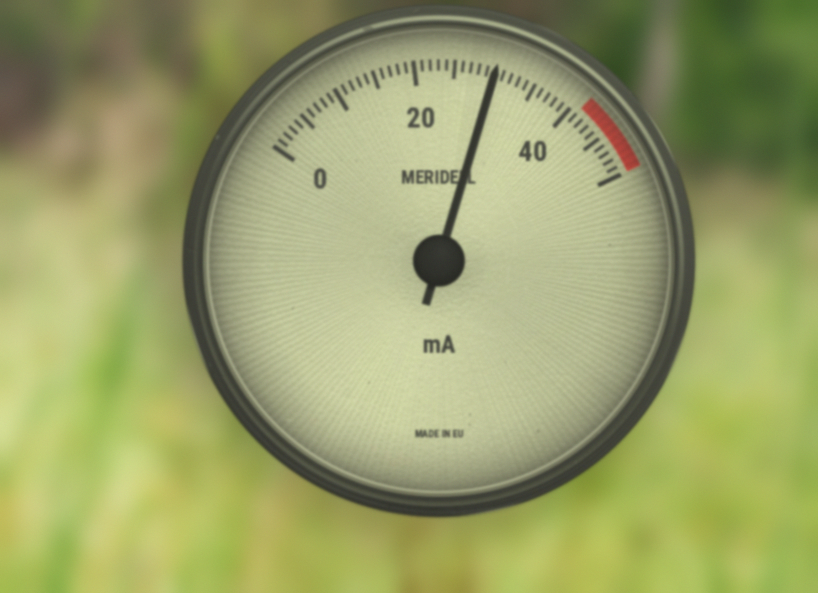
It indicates 30 mA
